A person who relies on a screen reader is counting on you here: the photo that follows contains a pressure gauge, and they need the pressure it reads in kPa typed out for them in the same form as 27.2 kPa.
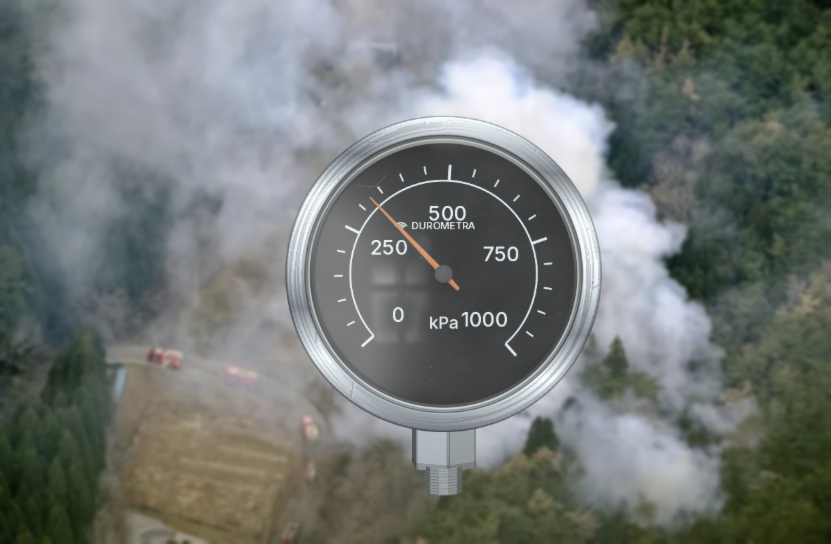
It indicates 325 kPa
